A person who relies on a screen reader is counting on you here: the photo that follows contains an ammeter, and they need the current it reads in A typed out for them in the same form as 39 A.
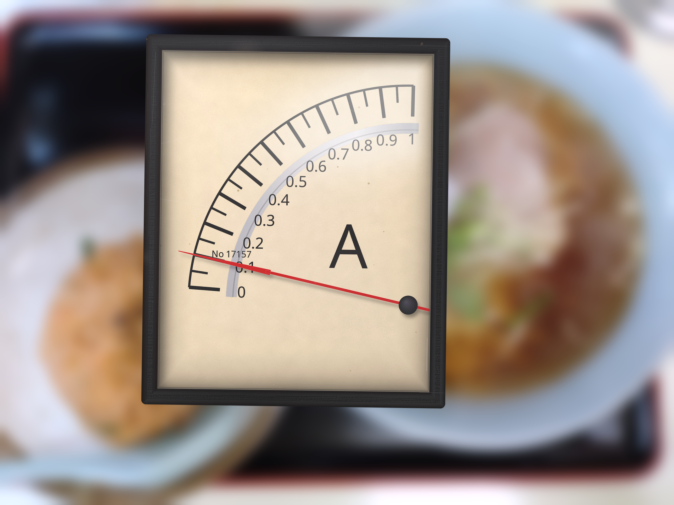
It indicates 0.1 A
